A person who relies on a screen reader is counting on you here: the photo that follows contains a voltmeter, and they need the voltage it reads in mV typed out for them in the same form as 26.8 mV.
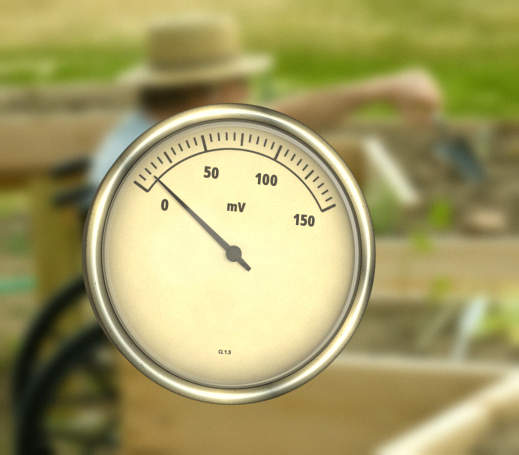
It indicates 10 mV
